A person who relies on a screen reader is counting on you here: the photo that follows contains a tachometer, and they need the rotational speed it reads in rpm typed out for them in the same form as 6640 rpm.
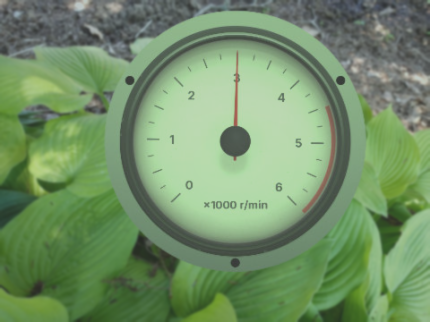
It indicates 3000 rpm
